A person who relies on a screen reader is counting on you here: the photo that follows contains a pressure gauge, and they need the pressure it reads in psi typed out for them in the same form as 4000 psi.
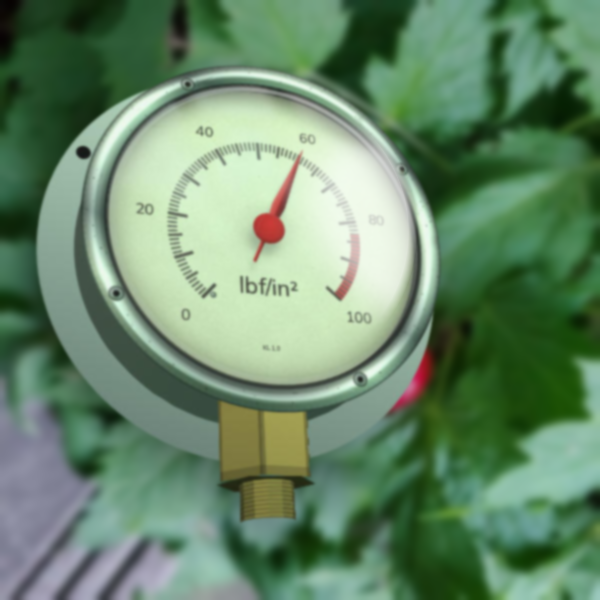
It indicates 60 psi
